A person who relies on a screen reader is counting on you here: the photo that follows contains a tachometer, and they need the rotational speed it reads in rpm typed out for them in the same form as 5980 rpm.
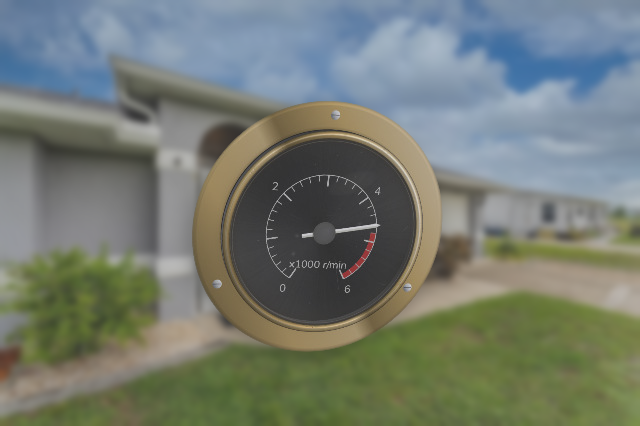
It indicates 4600 rpm
